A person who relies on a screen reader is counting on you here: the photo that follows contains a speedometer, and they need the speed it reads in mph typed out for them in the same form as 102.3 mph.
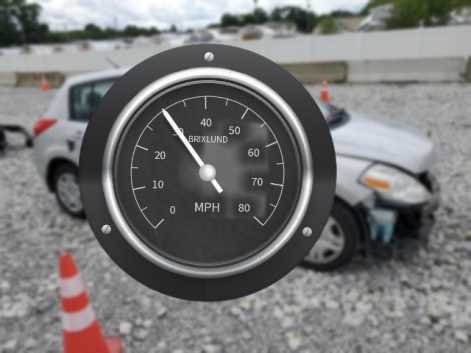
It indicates 30 mph
